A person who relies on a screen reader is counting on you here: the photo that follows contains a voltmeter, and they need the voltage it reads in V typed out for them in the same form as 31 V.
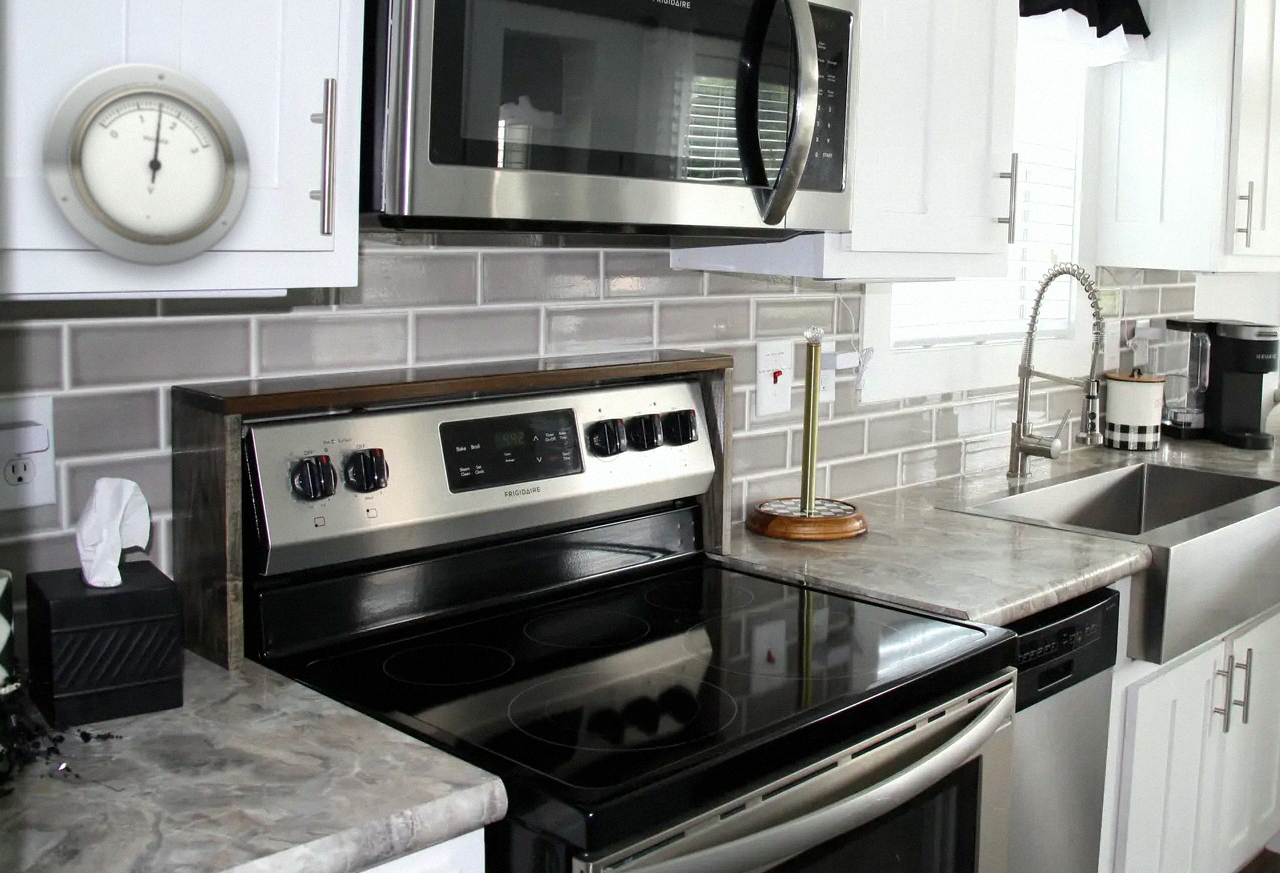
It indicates 1.5 V
